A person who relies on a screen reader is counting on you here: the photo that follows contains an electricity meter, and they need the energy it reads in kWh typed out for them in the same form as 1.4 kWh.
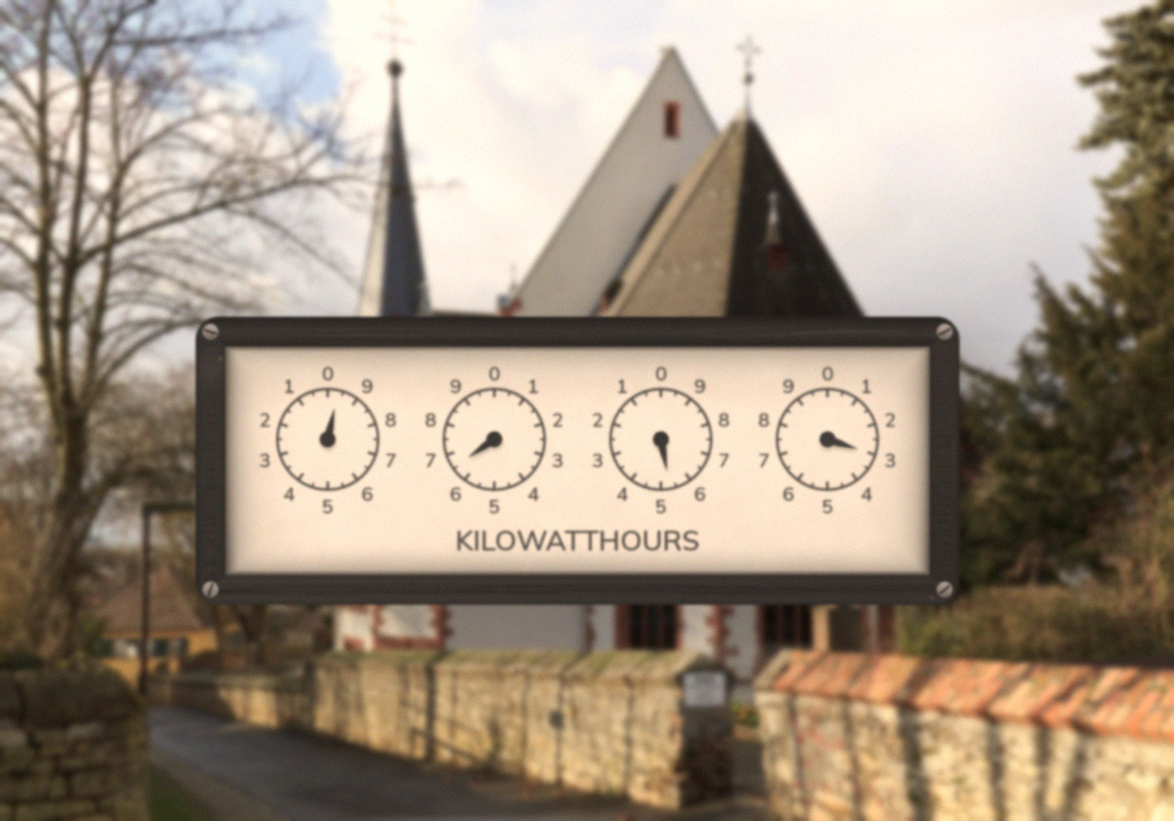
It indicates 9653 kWh
